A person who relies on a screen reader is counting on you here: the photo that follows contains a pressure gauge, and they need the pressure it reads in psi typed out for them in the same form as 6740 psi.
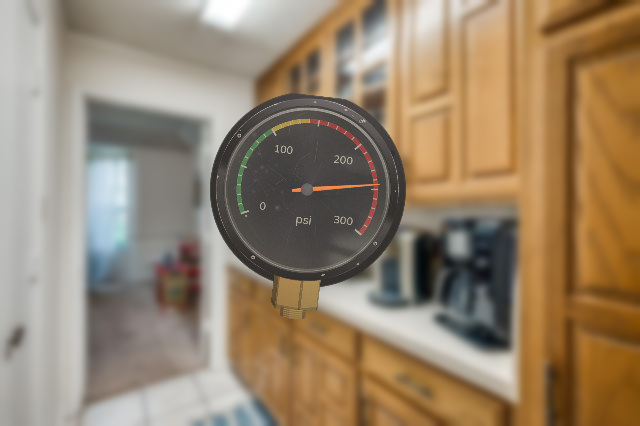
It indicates 245 psi
